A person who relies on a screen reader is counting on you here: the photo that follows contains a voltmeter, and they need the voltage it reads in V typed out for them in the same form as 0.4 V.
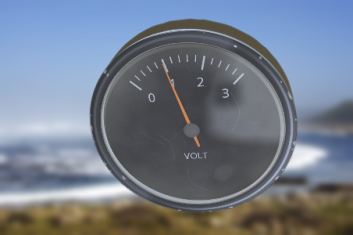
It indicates 1 V
